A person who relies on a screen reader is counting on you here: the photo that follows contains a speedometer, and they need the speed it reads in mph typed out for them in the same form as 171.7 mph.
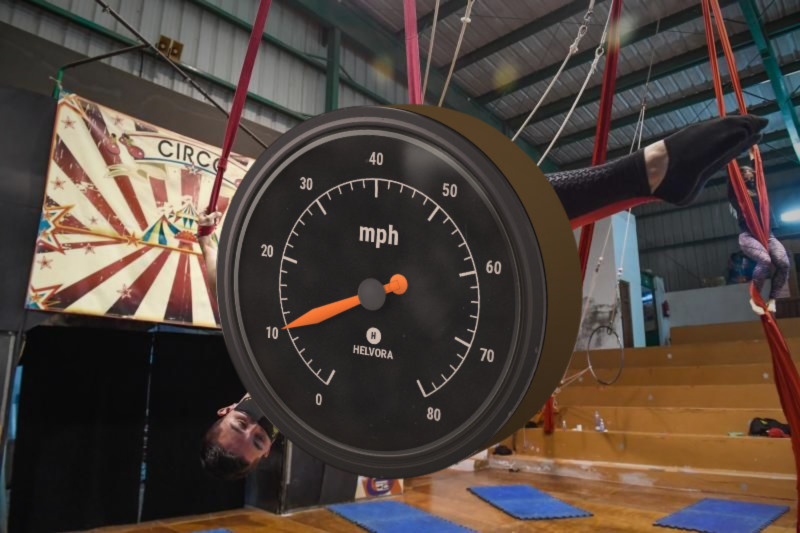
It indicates 10 mph
